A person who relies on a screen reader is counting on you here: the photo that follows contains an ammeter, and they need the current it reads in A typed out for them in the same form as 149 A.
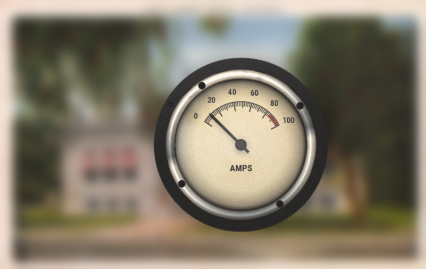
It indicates 10 A
